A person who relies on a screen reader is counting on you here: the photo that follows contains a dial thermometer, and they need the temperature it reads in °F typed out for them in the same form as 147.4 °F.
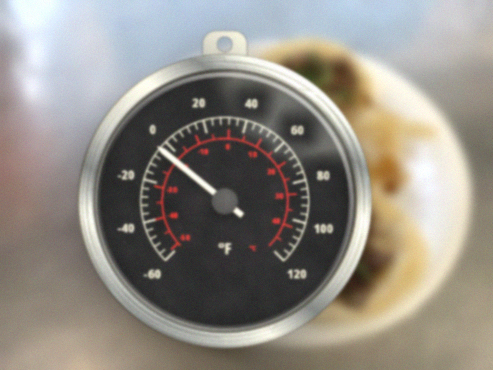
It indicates -4 °F
